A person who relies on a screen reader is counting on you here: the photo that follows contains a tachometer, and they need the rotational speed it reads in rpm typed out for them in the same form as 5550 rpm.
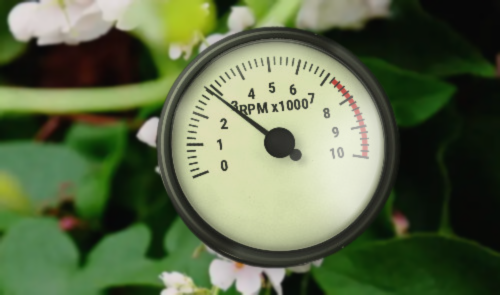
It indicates 2800 rpm
